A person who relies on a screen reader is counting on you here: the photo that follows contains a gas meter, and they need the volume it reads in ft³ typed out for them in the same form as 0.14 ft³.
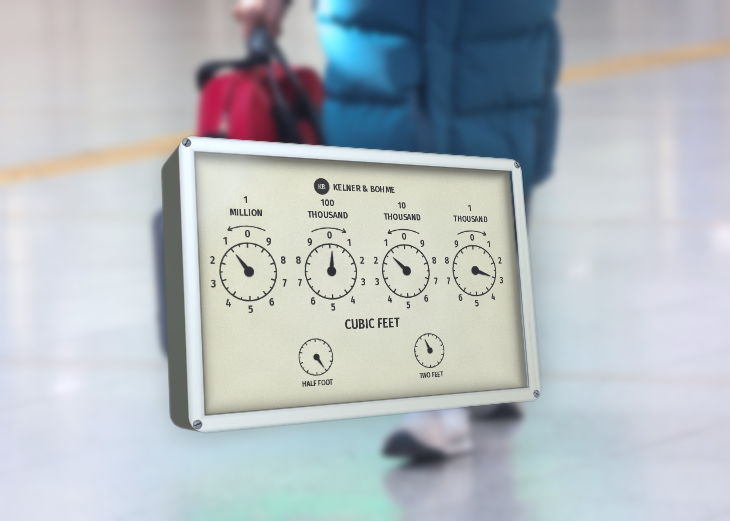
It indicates 101300 ft³
